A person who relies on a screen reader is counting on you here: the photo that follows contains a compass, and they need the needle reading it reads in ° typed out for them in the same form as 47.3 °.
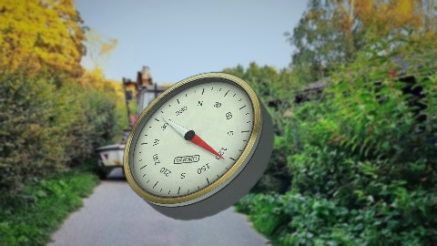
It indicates 125 °
